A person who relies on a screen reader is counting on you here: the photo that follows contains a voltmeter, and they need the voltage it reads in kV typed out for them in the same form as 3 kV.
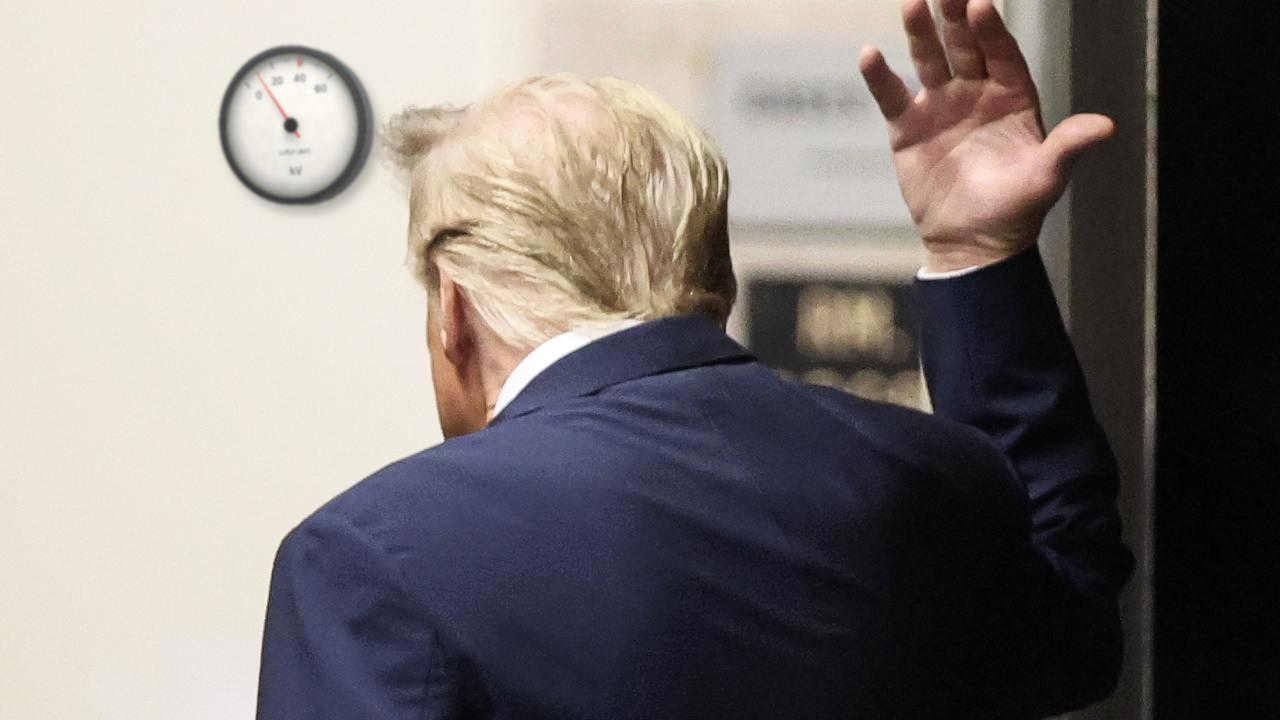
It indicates 10 kV
